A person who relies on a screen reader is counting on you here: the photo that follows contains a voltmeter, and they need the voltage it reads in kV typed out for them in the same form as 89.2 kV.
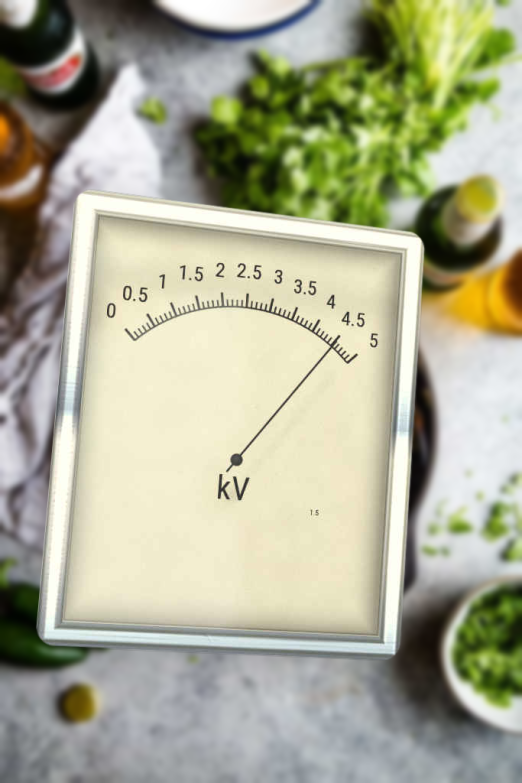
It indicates 4.5 kV
